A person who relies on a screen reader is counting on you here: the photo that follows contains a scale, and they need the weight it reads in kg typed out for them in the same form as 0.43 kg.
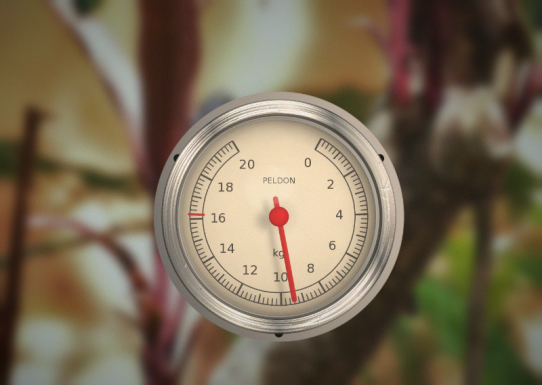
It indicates 9.4 kg
